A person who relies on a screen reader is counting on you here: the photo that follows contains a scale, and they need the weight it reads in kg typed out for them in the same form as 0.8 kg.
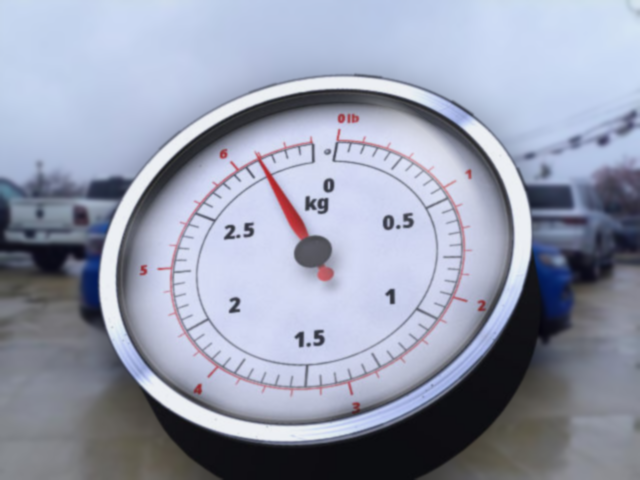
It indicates 2.8 kg
